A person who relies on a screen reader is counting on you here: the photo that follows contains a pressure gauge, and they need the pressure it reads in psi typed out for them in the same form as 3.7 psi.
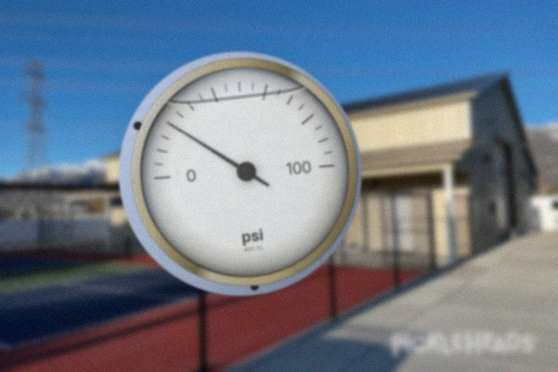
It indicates 20 psi
